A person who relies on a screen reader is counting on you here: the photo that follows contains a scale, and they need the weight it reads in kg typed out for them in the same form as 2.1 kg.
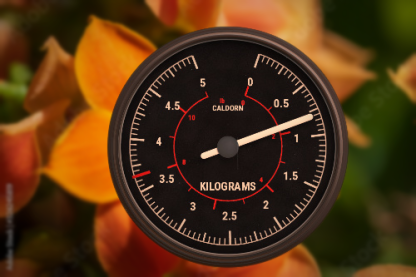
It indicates 0.8 kg
